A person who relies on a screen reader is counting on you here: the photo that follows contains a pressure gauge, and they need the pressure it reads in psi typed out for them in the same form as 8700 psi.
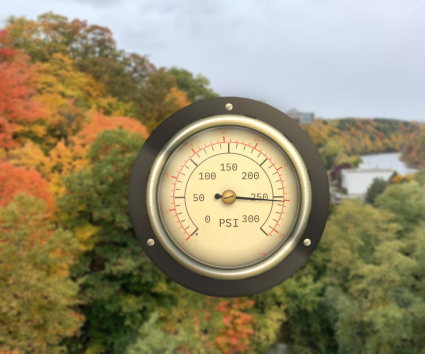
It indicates 255 psi
